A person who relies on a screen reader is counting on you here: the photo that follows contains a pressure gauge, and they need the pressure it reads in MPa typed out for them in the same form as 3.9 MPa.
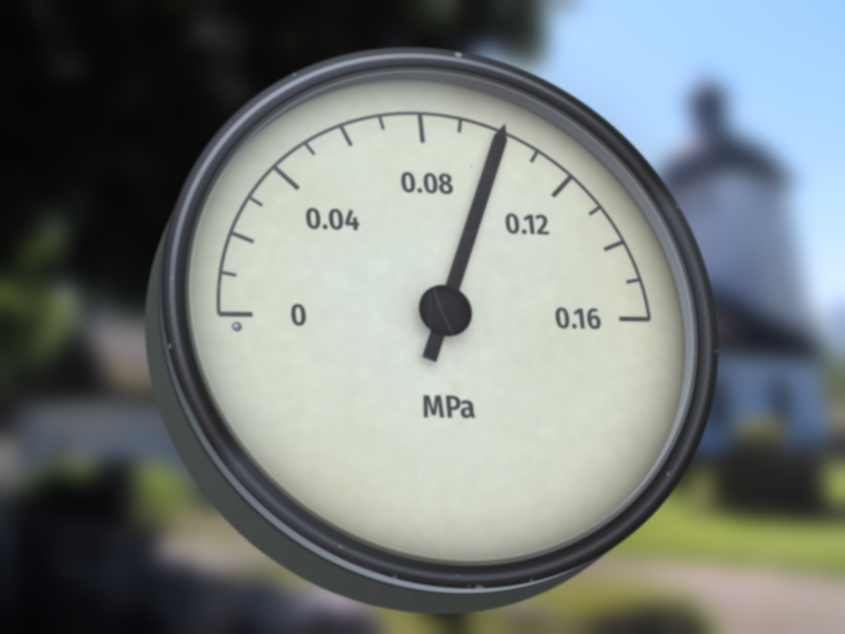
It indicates 0.1 MPa
